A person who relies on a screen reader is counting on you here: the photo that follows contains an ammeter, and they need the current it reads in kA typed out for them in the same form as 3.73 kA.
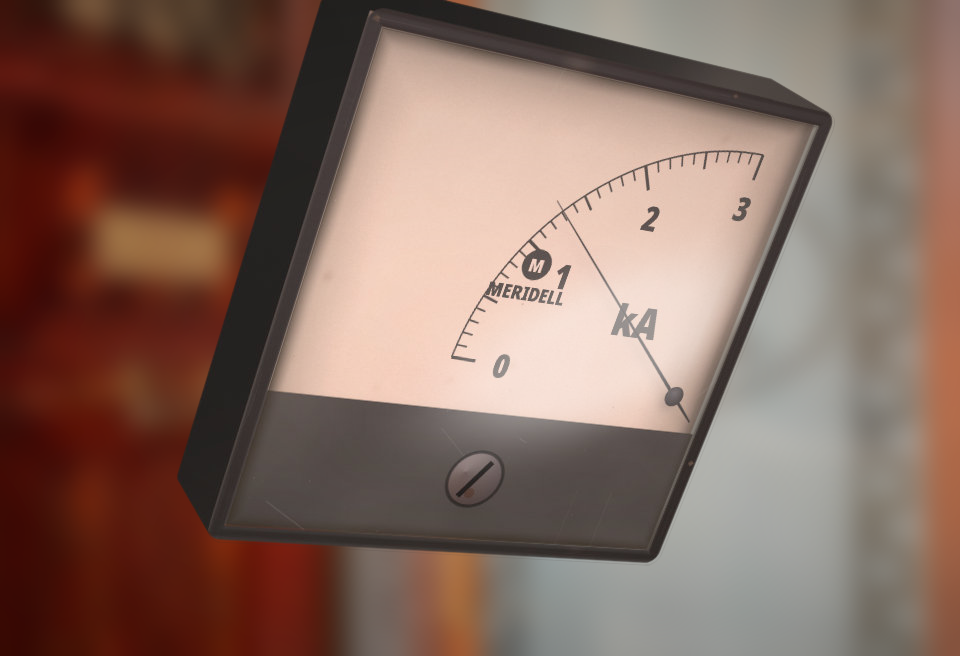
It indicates 1.3 kA
